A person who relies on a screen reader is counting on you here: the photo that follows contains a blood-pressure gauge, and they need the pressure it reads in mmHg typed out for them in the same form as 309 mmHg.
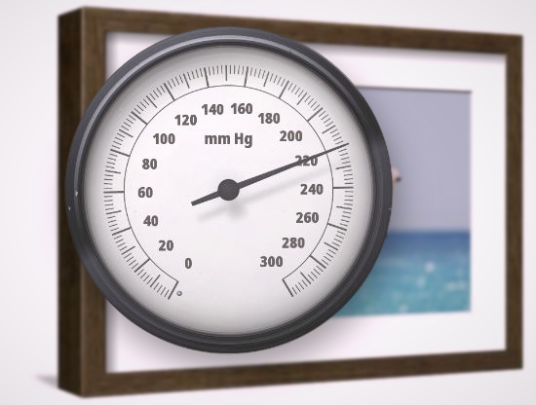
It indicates 220 mmHg
